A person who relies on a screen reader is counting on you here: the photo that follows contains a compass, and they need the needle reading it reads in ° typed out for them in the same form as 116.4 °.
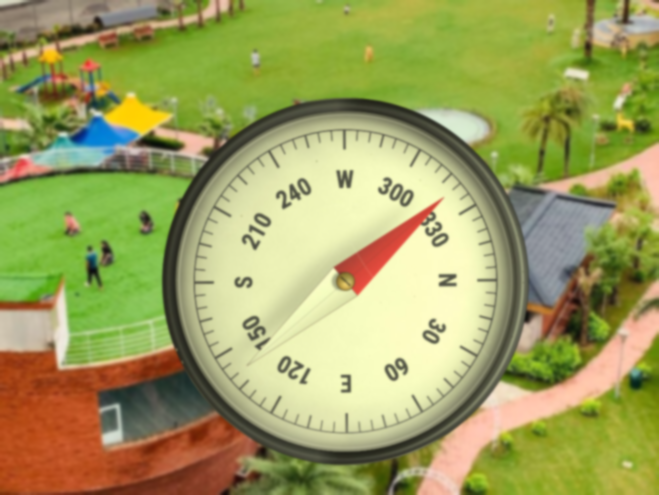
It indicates 320 °
